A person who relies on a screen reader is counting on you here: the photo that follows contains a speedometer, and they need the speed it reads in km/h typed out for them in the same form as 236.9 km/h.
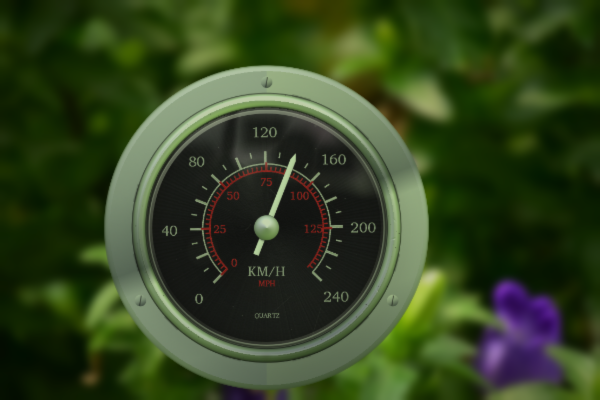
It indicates 140 km/h
